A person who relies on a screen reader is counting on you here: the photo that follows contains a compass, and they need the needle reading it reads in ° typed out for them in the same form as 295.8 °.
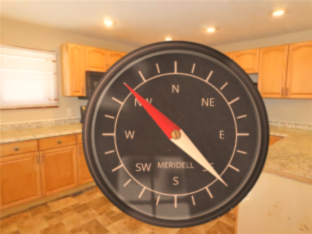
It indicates 315 °
